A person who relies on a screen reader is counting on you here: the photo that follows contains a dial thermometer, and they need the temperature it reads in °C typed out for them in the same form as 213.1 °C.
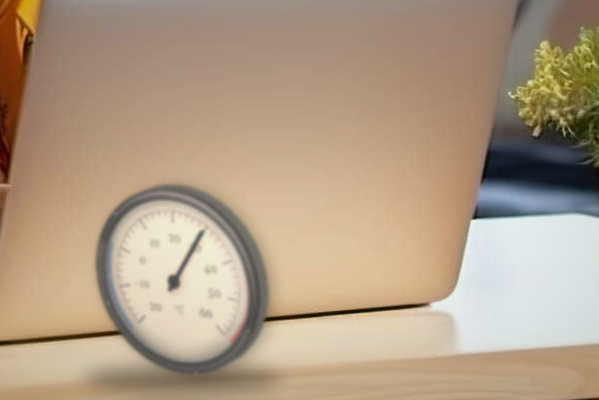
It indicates 30 °C
